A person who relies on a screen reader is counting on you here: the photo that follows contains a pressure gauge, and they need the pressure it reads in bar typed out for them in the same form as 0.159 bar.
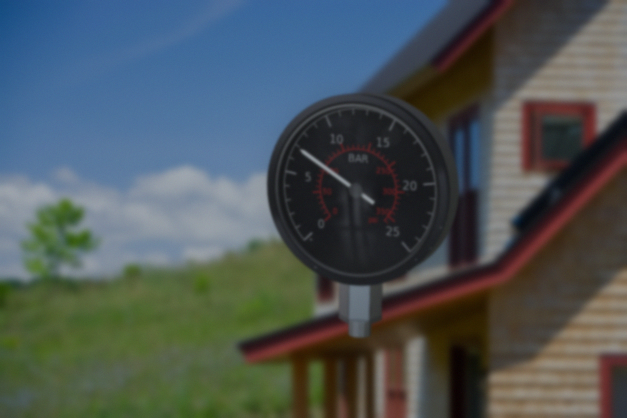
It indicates 7 bar
